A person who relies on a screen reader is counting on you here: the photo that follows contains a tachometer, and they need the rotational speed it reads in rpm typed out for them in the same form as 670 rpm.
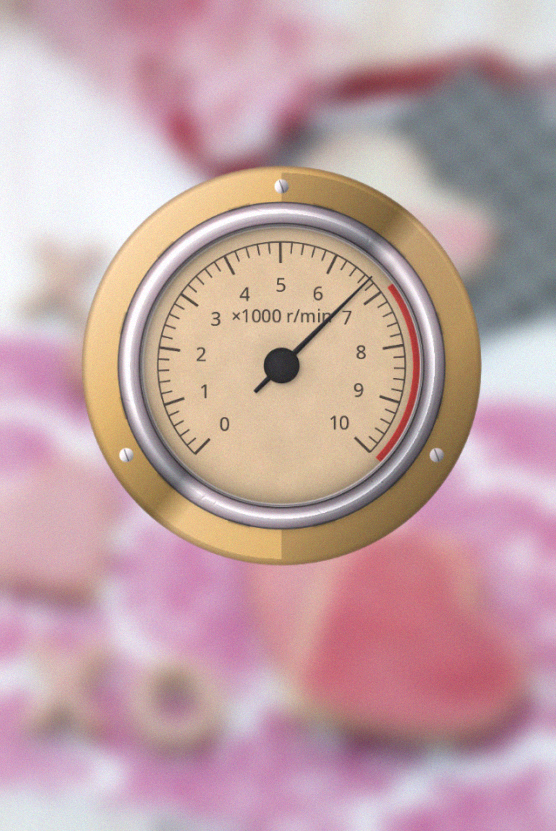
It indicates 6700 rpm
